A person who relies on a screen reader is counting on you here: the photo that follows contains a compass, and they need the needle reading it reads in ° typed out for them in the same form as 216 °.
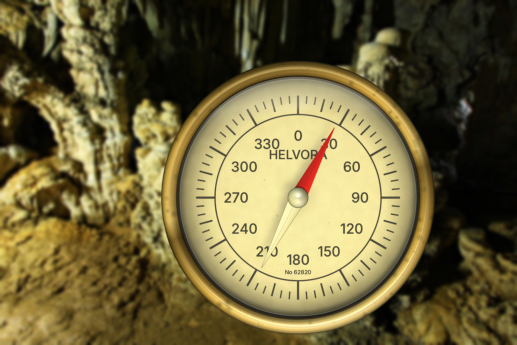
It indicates 27.5 °
